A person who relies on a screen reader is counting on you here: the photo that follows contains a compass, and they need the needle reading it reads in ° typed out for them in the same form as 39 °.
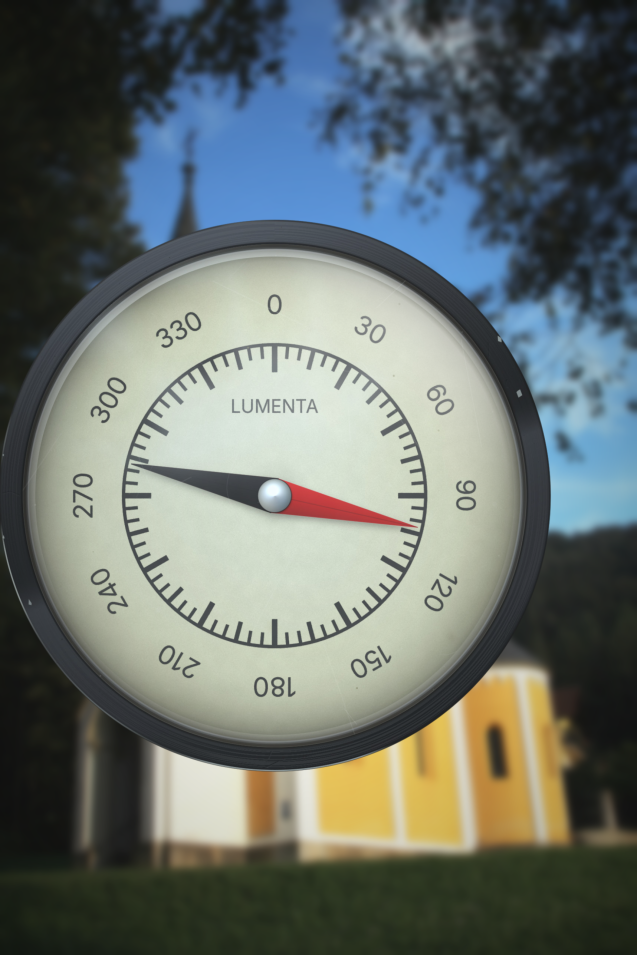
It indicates 102.5 °
